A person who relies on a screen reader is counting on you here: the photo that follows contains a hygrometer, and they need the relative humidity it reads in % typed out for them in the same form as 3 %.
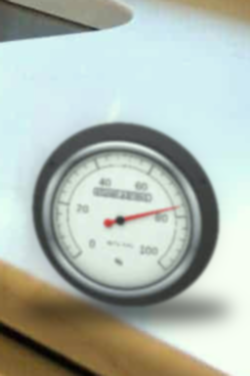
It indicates 76 %
